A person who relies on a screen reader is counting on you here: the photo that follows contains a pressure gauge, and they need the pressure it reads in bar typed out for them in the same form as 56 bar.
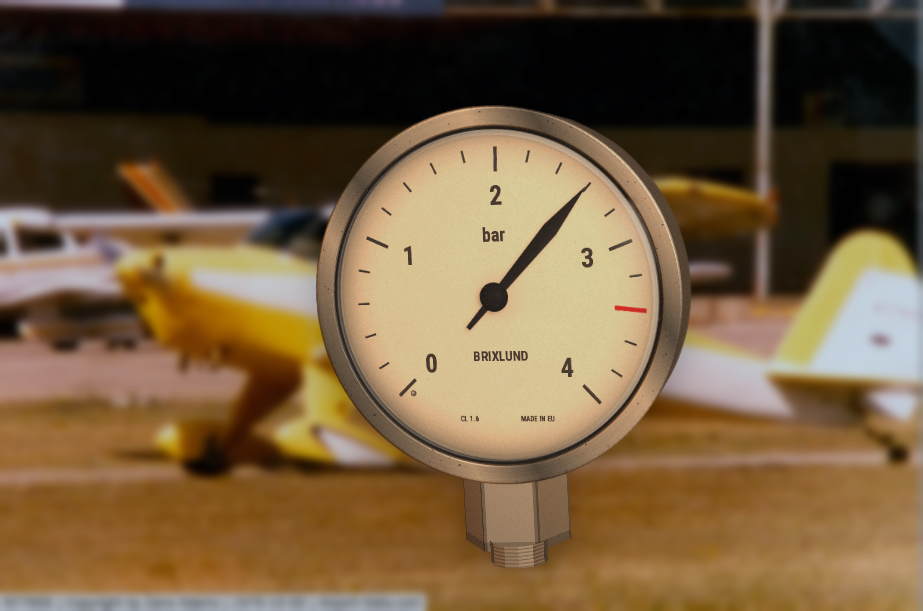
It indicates 2.6 bar
